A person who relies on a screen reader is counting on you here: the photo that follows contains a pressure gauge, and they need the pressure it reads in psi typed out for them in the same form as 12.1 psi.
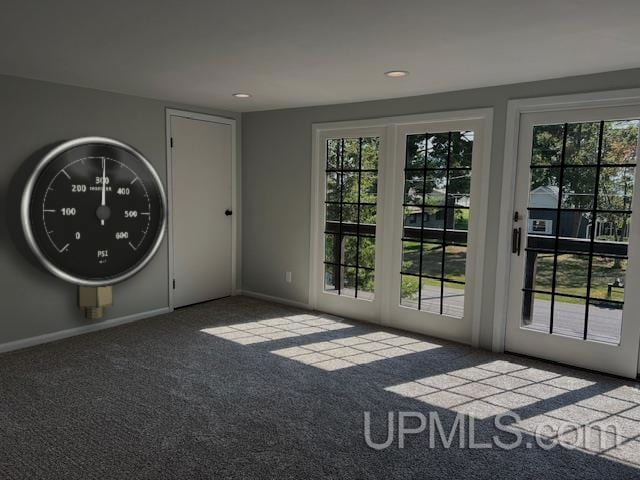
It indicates 300 psi
